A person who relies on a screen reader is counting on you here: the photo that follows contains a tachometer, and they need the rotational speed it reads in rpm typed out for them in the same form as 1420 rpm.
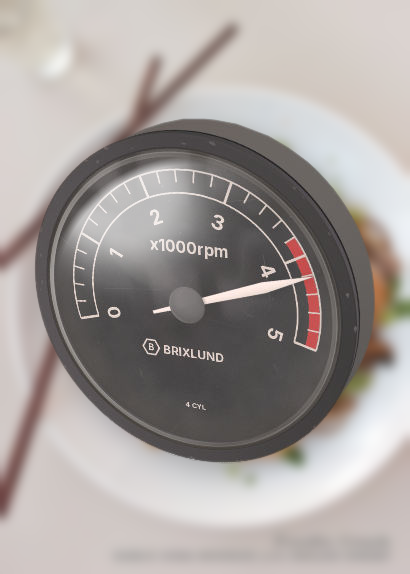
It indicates 4200 rpm
